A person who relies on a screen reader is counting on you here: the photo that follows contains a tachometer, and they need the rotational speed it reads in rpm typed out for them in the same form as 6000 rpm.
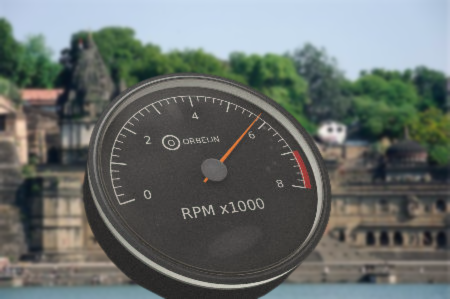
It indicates 5800 rpm
